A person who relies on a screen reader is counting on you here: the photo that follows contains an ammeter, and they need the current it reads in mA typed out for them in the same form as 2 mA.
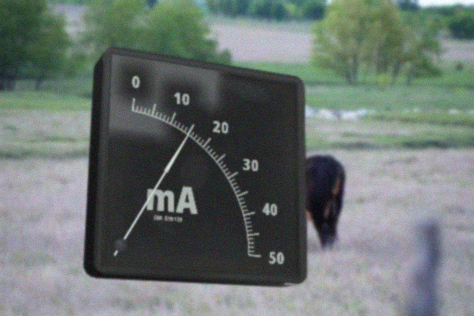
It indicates 15 mA
